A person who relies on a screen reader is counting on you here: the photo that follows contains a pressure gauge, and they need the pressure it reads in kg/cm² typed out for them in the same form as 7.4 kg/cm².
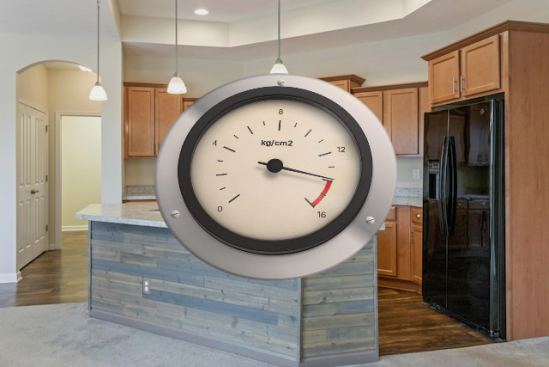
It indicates 14 kg/cm²
